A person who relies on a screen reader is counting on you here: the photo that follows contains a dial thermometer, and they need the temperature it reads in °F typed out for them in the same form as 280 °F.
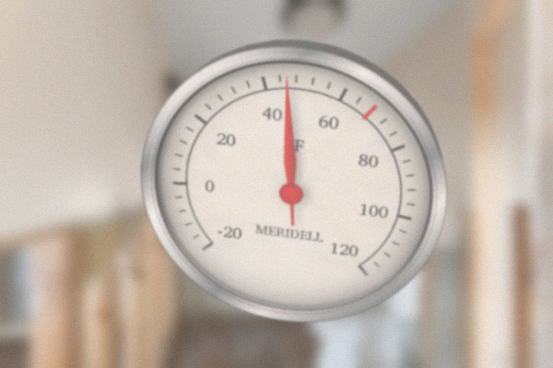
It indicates 46 °F
